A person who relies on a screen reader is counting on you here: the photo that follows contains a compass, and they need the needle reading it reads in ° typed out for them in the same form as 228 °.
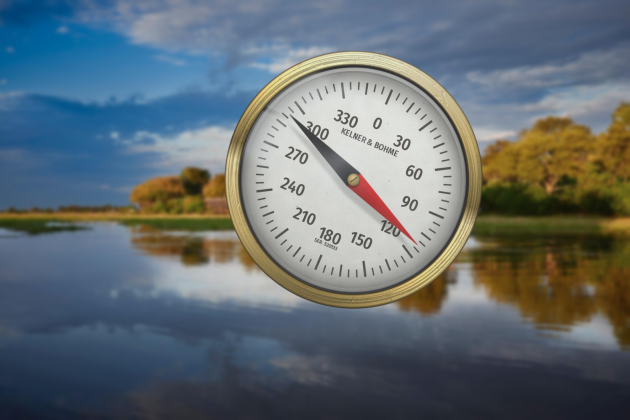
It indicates 112.5 °
